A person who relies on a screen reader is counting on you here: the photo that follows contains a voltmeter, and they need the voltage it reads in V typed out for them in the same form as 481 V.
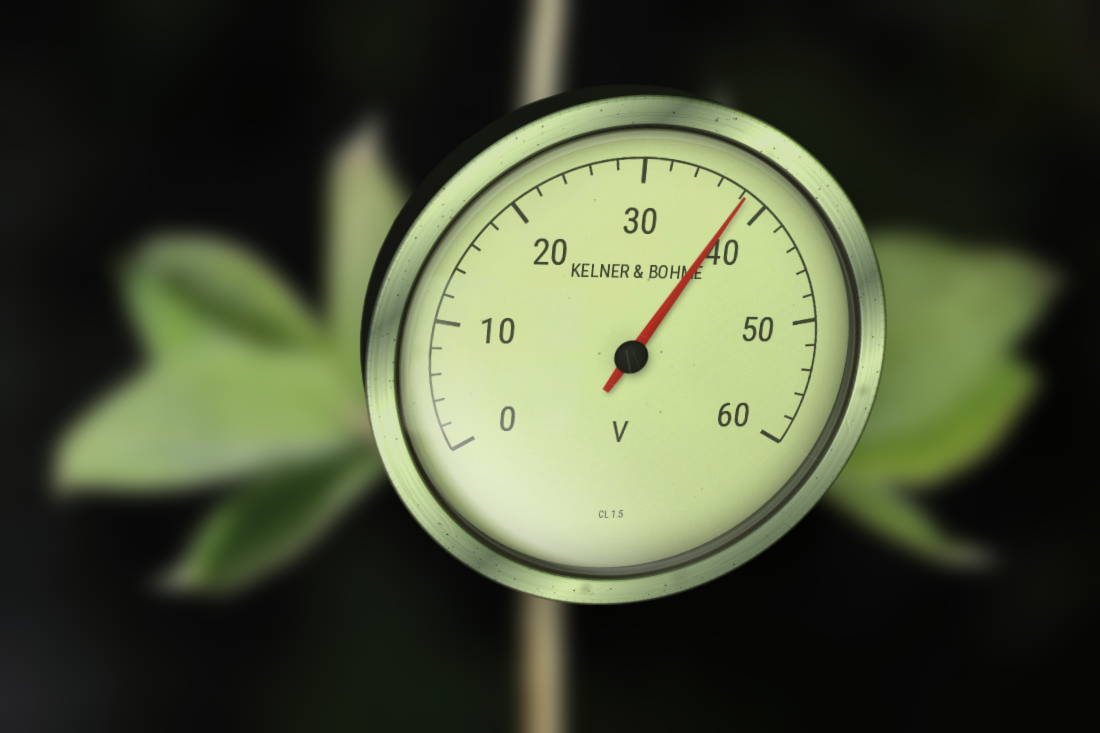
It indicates 38 V
